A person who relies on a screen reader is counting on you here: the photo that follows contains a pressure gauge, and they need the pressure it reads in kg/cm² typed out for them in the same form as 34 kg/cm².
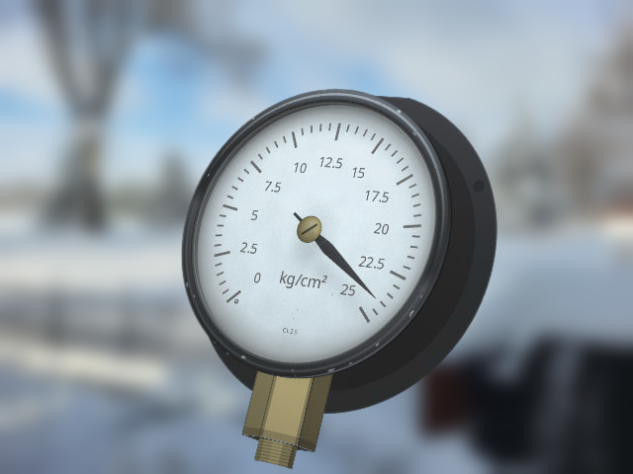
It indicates 24 kg/cm²
